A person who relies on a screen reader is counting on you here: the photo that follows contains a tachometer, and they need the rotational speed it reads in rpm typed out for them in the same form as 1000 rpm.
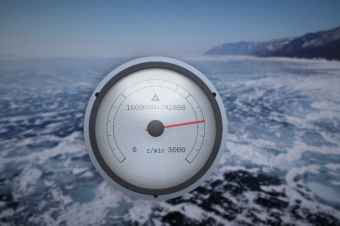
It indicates 2400 rpm
